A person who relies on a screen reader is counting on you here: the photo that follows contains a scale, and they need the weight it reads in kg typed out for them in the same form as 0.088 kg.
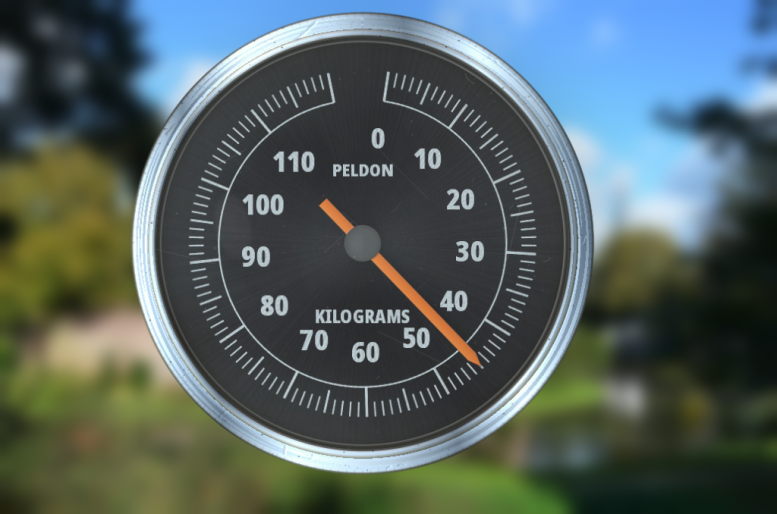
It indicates 45 kg
